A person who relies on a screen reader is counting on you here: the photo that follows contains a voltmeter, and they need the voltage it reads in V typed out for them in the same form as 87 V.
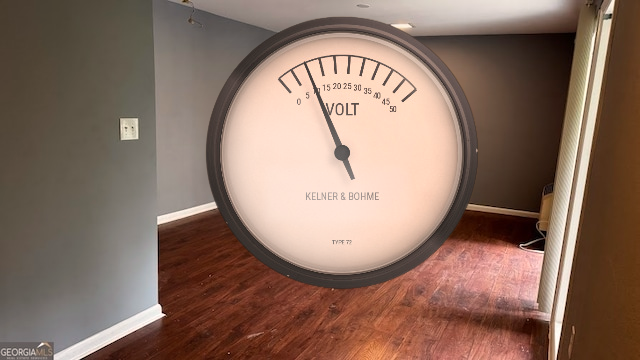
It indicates 10 V
